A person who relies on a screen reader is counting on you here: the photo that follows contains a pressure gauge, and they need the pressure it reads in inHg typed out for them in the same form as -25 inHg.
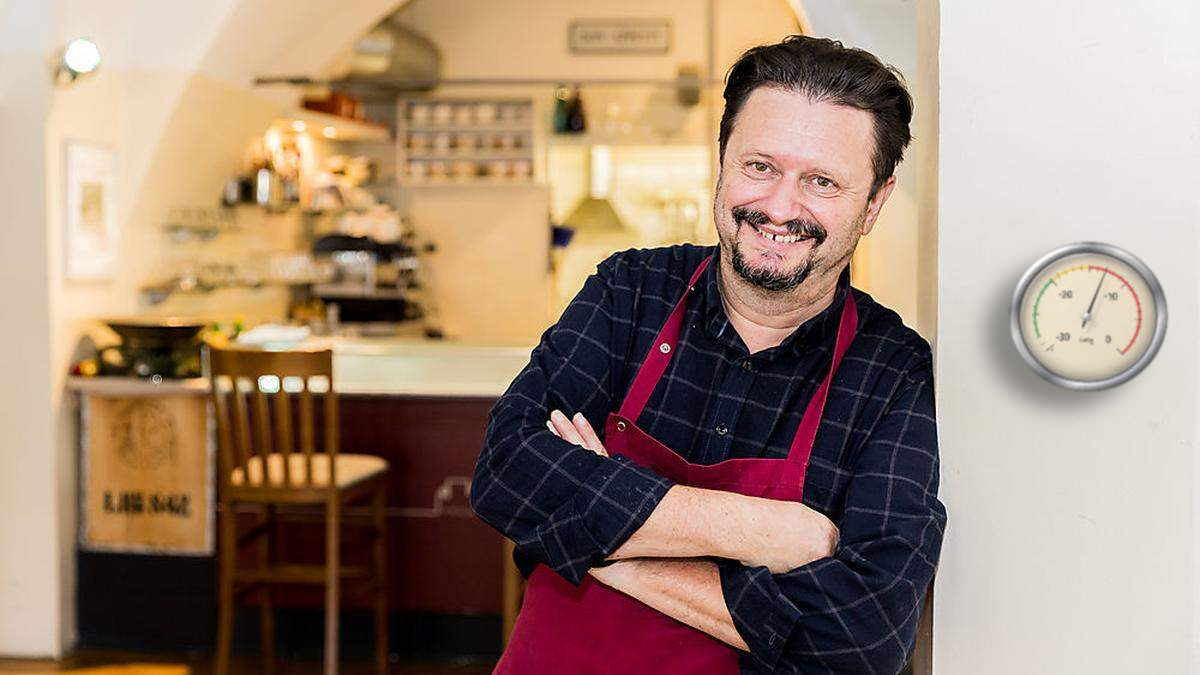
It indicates -13 inHg
